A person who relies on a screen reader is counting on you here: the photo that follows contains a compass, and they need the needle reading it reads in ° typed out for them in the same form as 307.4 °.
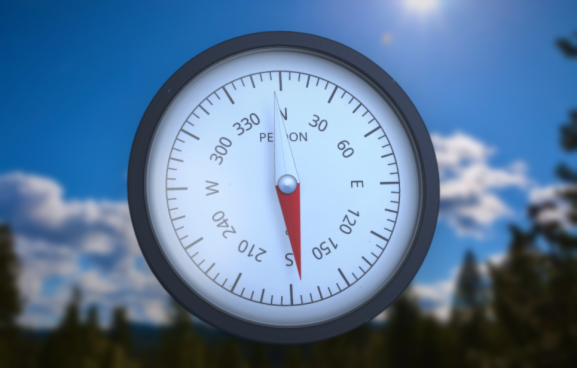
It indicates 175 °
